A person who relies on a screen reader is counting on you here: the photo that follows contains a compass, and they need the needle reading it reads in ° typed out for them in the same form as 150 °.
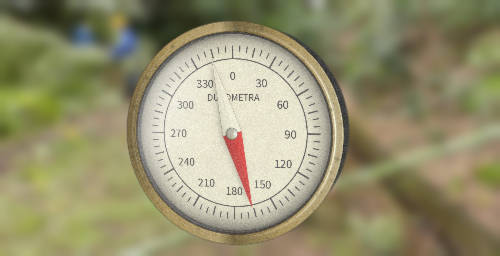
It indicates 165 °
